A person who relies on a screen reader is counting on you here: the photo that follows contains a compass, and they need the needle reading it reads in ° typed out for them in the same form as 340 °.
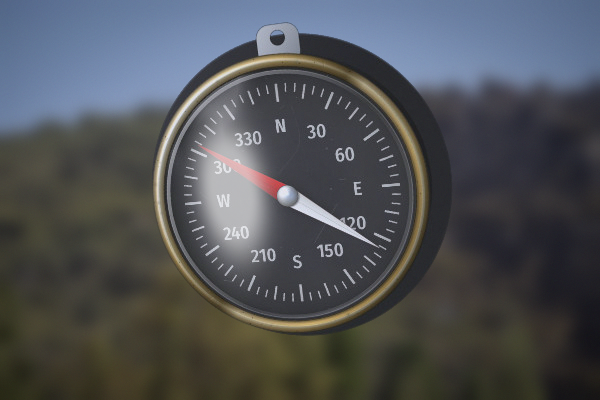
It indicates 305 °
